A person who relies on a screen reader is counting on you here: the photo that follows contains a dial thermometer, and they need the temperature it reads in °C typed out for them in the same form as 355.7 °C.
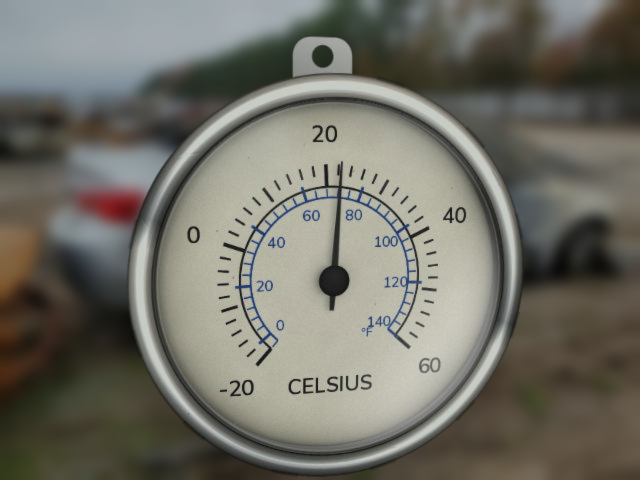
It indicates 22 °C
